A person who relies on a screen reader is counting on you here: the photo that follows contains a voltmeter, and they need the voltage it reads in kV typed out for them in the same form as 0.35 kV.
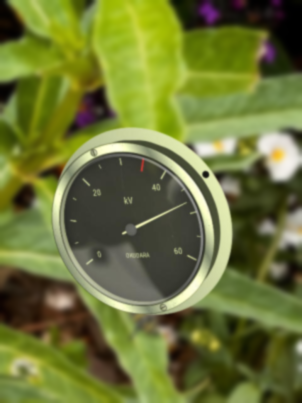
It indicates 47.5 kV
